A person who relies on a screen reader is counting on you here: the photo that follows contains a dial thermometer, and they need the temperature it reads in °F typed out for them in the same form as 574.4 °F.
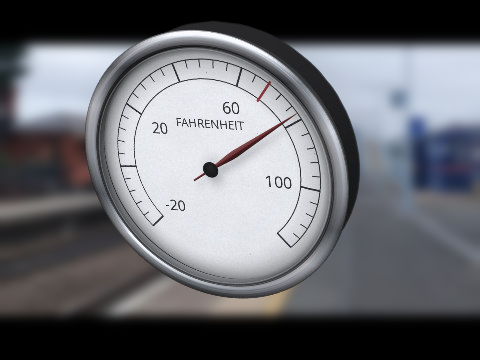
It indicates 78 °F
